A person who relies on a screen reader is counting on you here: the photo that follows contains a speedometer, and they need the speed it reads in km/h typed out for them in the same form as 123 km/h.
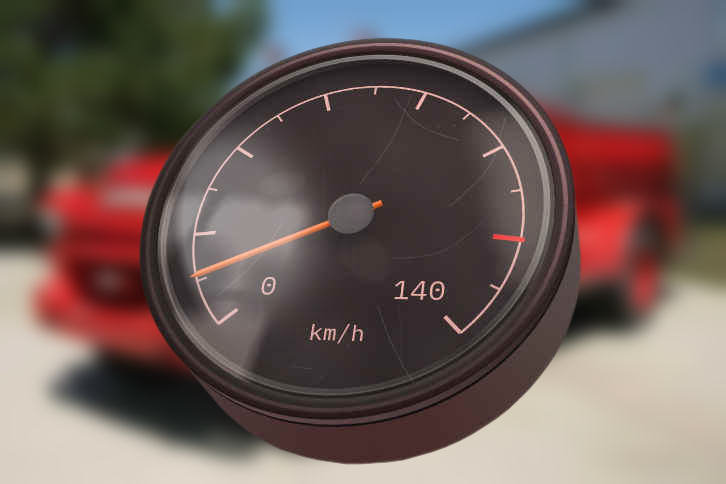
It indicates 10 km/h
